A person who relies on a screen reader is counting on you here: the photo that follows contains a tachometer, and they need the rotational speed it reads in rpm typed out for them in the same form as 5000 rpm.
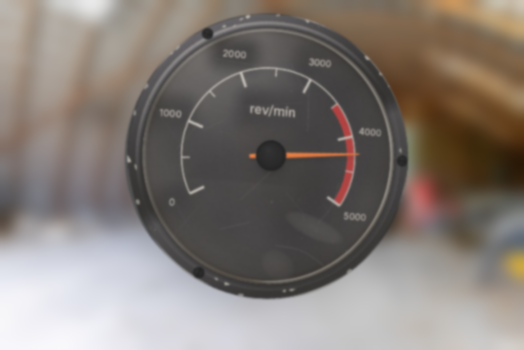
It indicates 4250 rpm
